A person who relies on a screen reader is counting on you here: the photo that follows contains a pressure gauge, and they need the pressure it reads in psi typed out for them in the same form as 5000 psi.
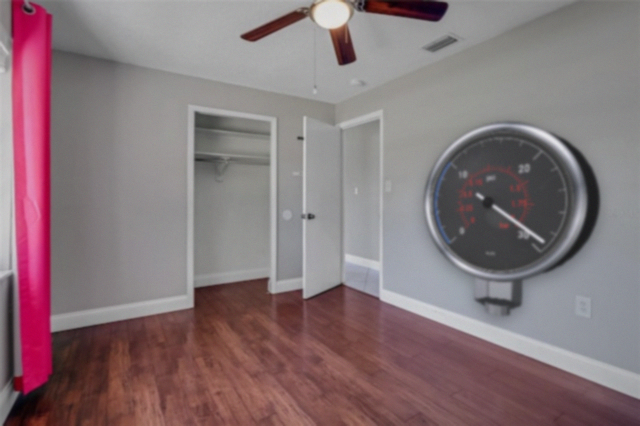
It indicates 29 psi
